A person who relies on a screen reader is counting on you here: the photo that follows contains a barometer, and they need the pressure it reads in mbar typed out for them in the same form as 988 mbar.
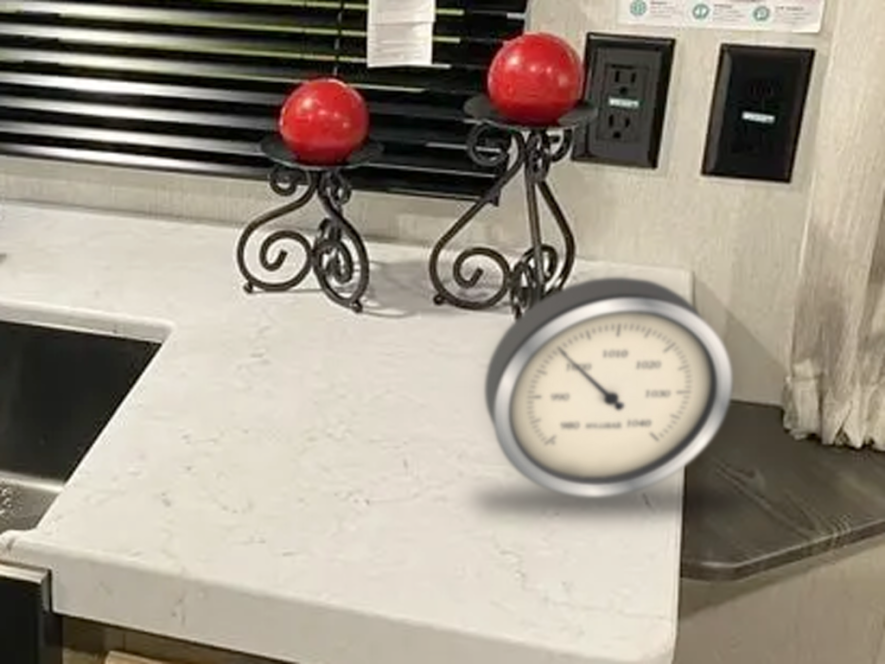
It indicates 1000 mbar
